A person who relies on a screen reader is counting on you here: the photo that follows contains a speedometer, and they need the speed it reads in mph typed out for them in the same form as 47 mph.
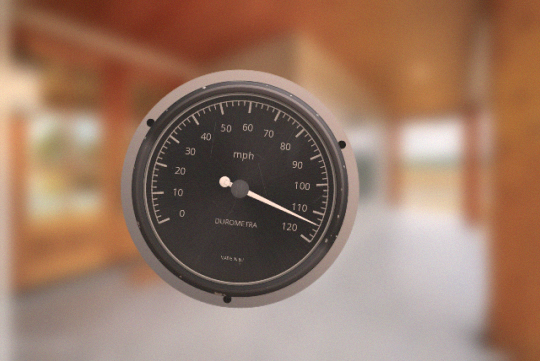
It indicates 114 mph
